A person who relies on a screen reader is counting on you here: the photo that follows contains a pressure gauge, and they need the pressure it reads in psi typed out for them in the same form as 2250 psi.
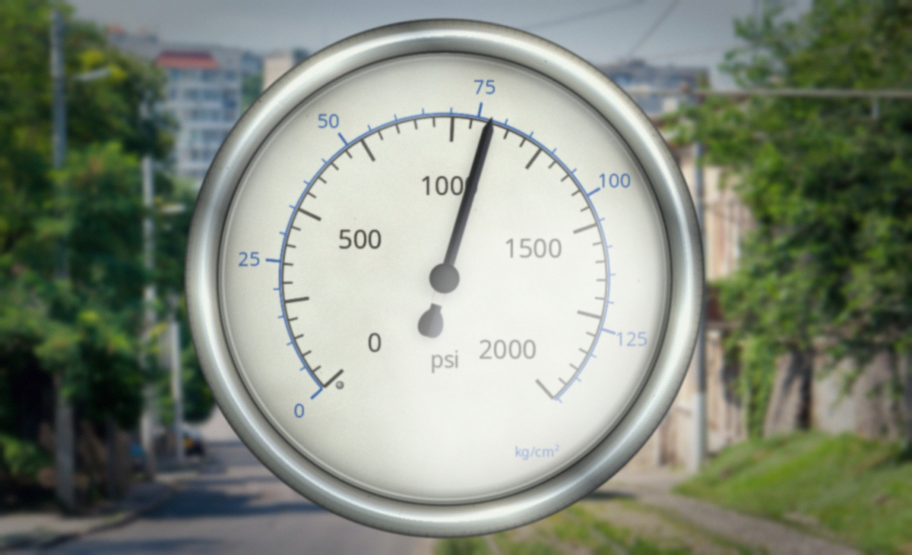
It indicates 1100 psi
